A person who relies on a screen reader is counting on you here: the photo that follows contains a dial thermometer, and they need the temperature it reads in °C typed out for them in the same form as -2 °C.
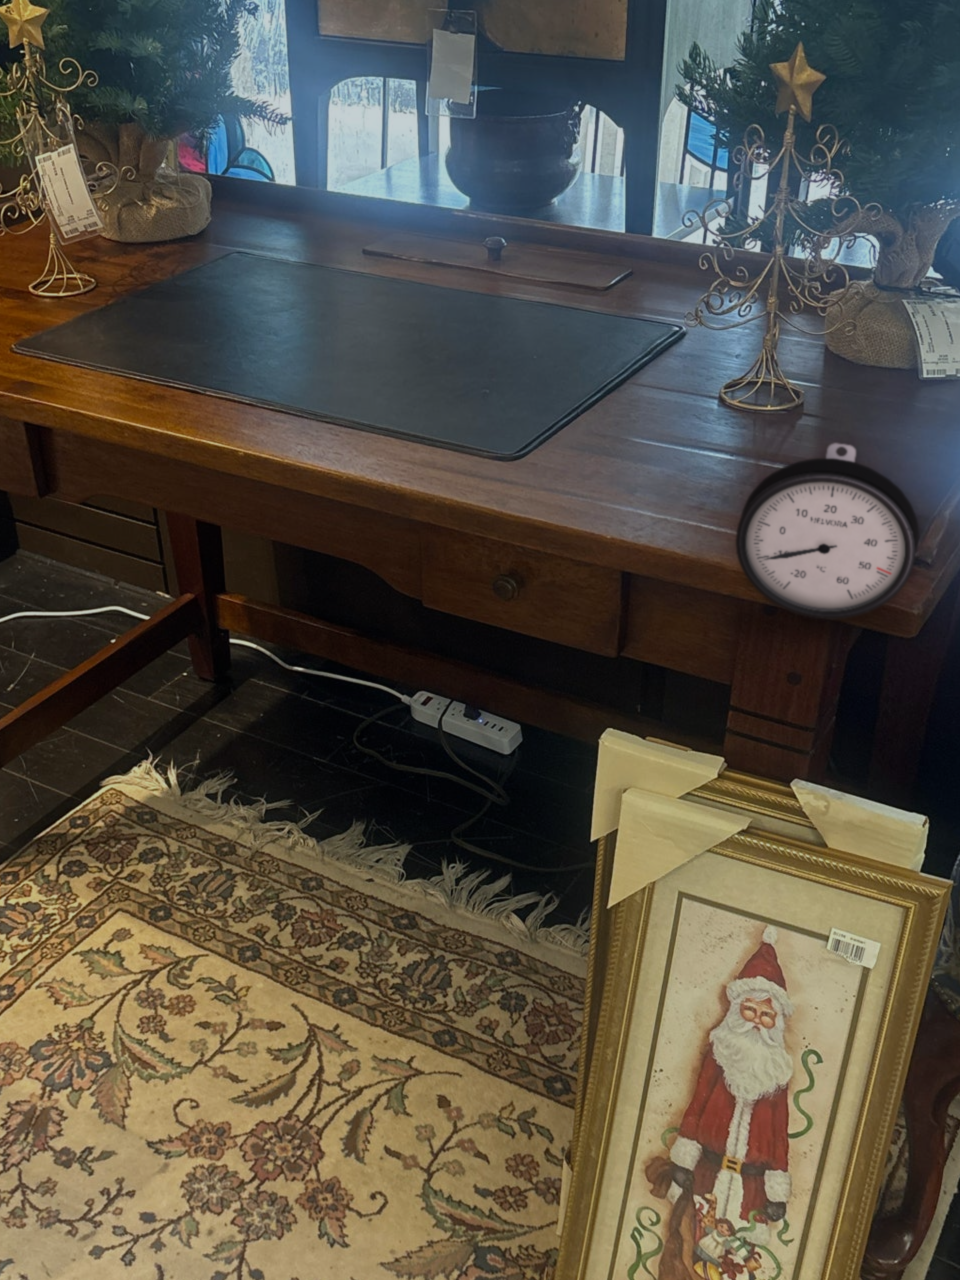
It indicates -10 °C
